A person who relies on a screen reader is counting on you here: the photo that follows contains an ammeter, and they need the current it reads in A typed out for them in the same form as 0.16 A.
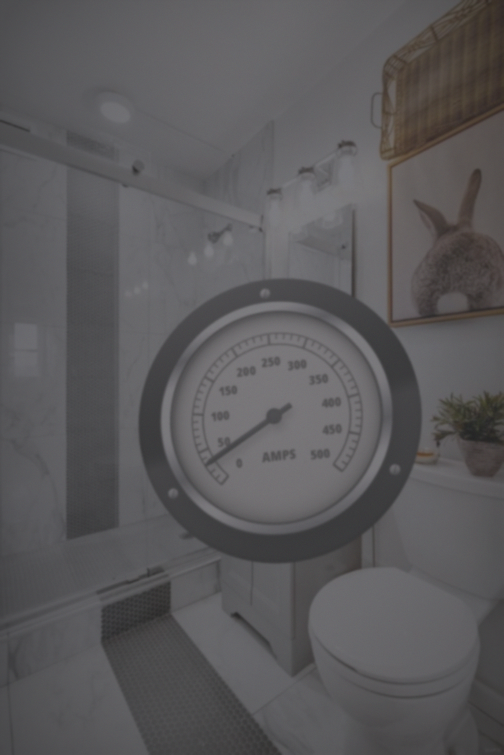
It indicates 30 A
